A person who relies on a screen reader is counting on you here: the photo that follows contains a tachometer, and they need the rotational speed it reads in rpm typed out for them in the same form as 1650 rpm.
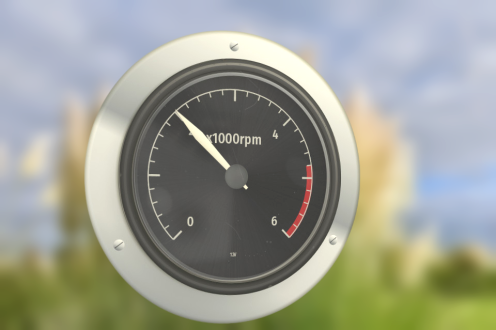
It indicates 2000 rpm
